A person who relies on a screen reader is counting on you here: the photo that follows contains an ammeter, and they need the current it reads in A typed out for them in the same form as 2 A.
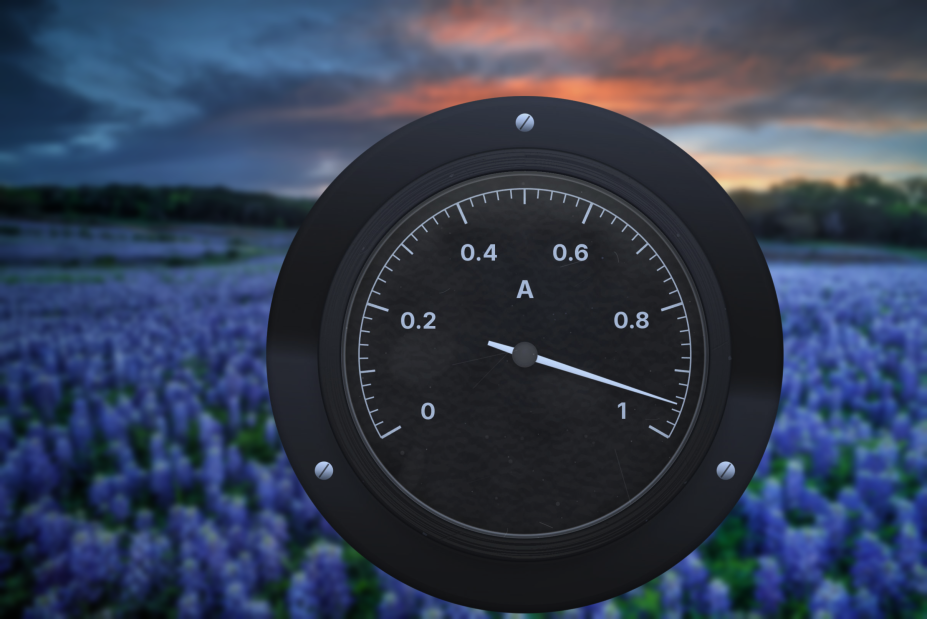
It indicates 0.95 A
